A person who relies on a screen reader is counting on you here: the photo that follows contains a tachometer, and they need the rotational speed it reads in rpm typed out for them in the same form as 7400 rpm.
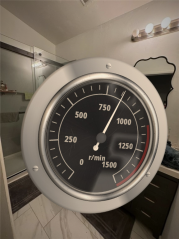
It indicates 850 rpm
